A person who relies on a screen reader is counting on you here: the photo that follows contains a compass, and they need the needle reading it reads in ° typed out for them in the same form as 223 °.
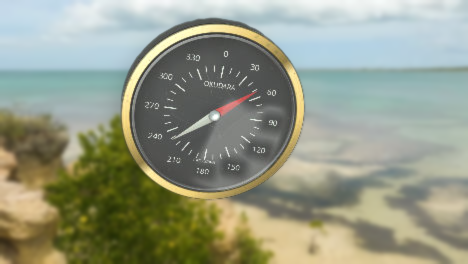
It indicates 50 °
